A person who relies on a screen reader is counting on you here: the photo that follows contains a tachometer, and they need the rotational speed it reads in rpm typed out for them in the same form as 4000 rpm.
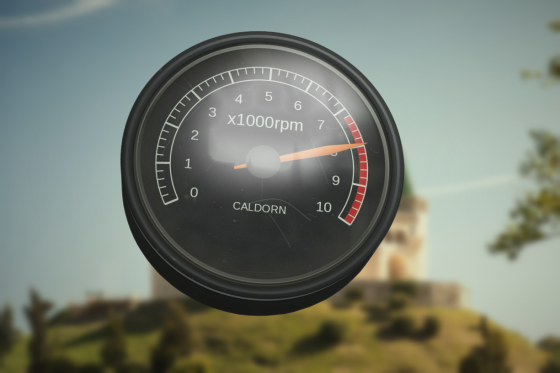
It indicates 8000 rpm
